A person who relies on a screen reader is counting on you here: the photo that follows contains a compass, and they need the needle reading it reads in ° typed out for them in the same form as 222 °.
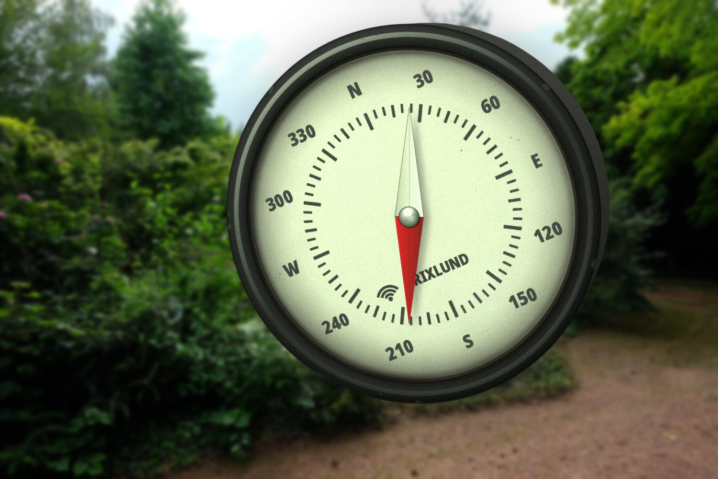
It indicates 205 °
